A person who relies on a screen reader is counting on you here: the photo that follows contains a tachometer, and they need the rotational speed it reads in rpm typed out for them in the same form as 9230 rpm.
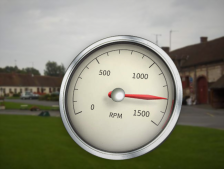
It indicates 1300 rpm
